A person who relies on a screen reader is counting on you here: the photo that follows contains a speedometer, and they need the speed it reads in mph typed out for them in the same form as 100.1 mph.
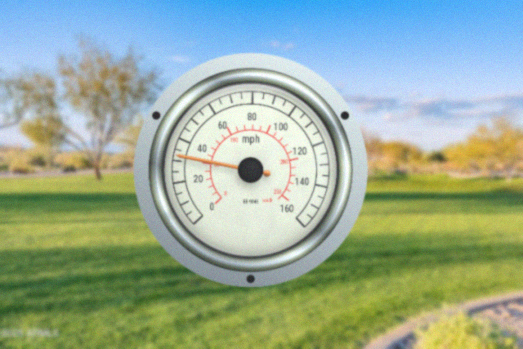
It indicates 32.5 mph
